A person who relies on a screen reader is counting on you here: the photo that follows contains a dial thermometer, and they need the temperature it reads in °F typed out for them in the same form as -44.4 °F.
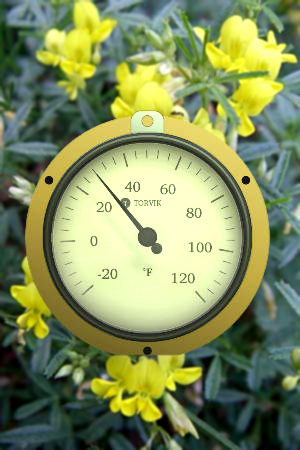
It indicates 28 °F
